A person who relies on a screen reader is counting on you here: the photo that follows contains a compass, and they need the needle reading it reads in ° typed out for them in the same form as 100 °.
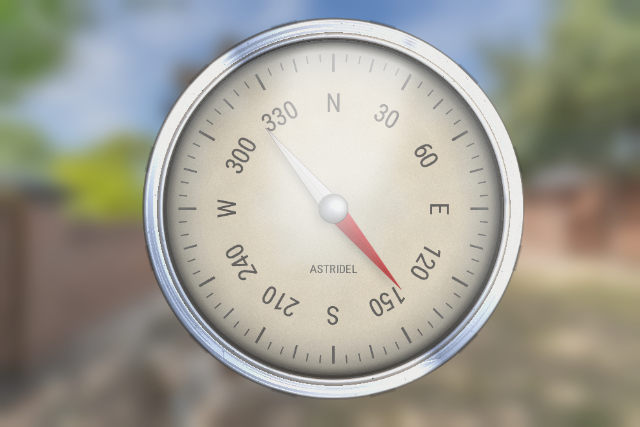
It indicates 140 °
